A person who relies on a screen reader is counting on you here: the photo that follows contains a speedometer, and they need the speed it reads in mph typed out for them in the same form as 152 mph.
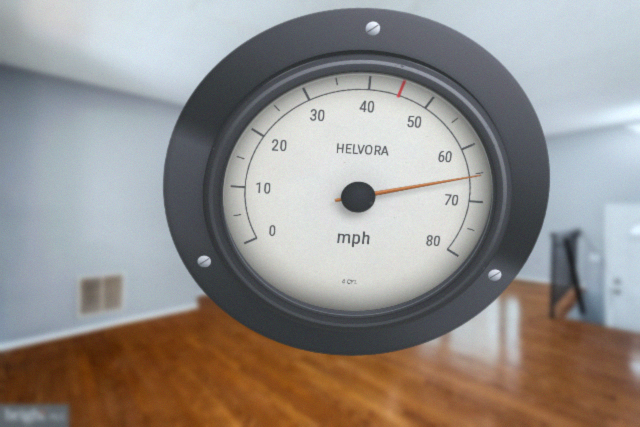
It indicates 65 mph
